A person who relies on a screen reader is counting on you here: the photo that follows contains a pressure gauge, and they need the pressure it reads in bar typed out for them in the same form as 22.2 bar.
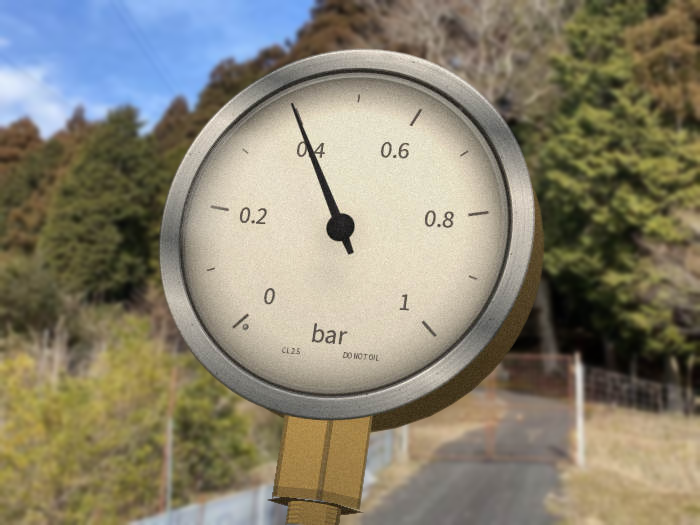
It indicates 0.4 bar
